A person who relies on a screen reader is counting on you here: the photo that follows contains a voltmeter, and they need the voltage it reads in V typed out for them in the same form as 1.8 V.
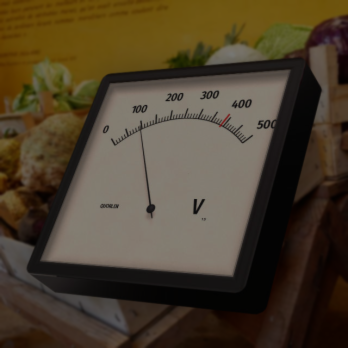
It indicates 100 V
